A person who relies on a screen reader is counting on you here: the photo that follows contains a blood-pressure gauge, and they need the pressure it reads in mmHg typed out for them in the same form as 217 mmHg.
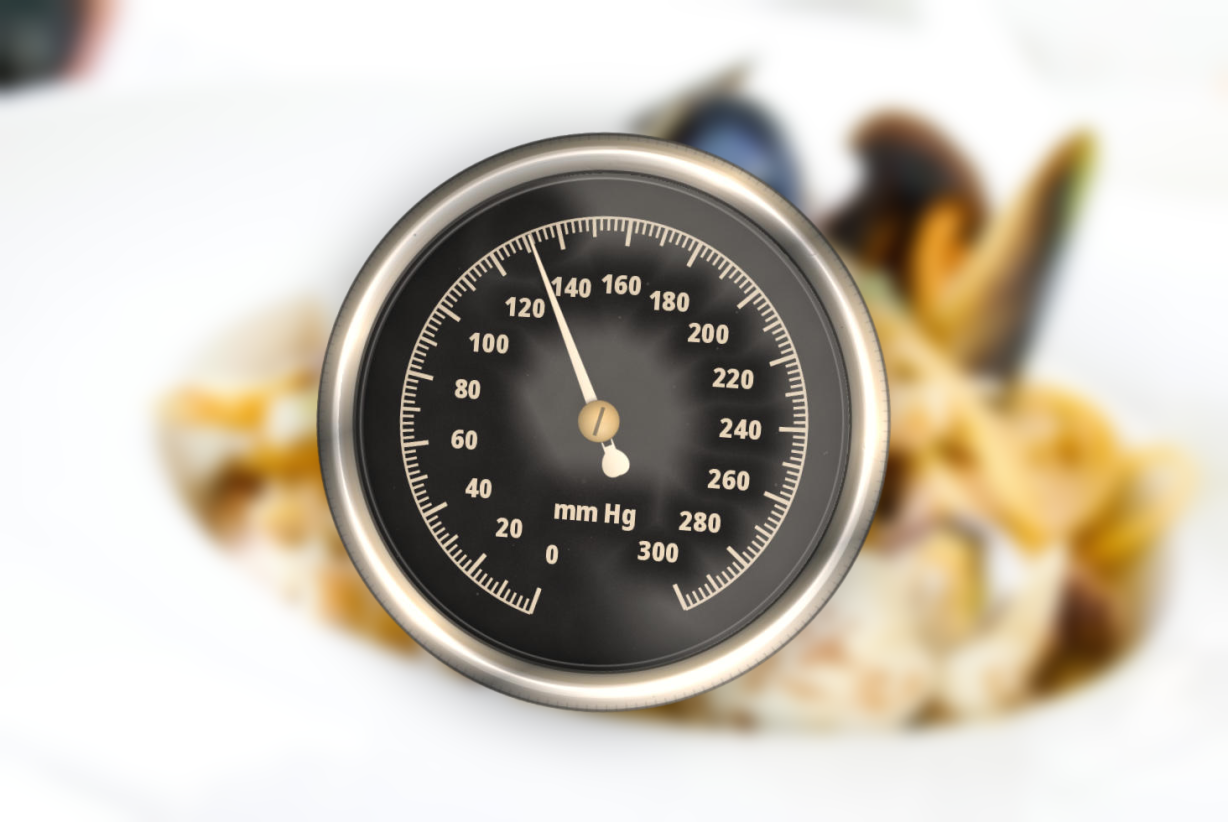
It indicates 132 mmHg
